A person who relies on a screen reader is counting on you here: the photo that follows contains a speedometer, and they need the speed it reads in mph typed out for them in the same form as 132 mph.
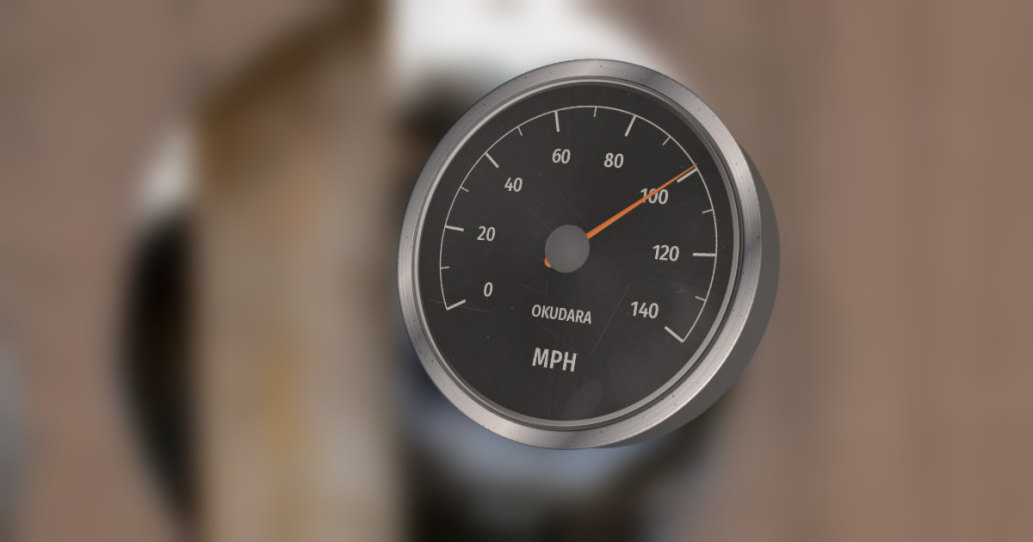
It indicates 100 mph
